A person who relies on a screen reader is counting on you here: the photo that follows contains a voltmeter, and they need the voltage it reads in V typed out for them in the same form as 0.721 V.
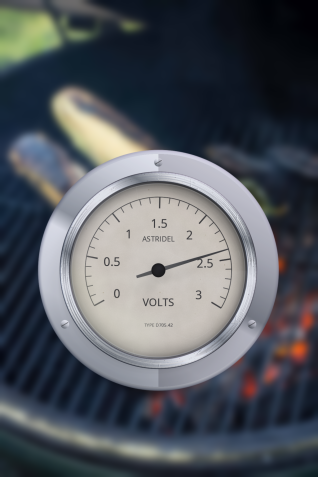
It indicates 2.4 V
